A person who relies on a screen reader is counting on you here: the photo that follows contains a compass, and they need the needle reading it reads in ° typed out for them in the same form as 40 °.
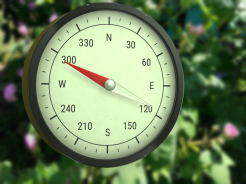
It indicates 295 °
